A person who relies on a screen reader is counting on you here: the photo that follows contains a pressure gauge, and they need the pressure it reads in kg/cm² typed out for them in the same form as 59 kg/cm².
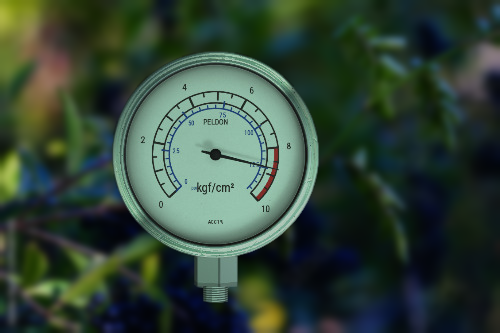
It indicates 8.75 kg/cm²
